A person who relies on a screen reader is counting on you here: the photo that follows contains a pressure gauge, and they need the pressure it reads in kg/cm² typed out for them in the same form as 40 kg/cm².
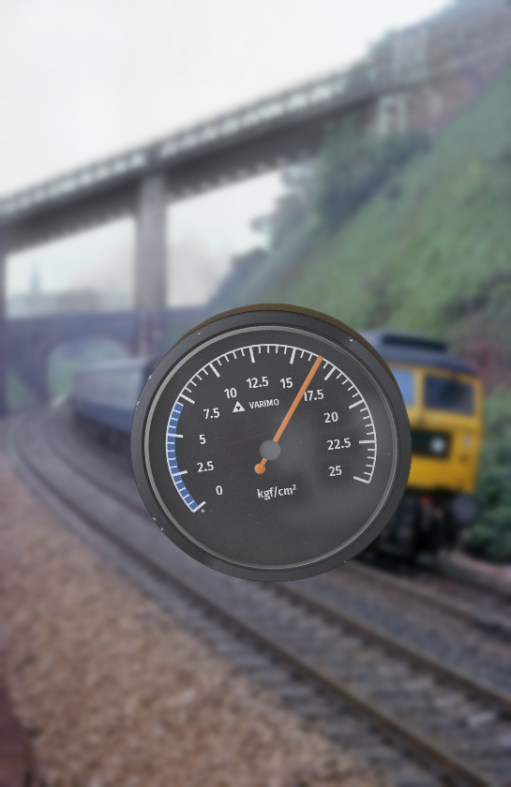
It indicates 16.5 kg/cm²
